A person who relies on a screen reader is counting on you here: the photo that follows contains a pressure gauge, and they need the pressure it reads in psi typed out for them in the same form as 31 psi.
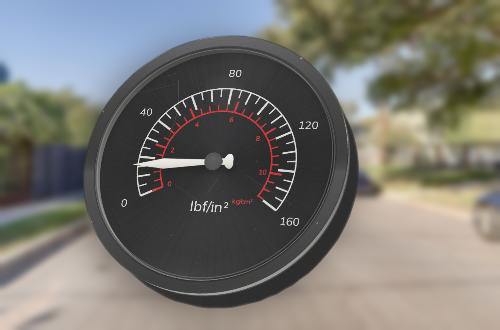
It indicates 15 psi
